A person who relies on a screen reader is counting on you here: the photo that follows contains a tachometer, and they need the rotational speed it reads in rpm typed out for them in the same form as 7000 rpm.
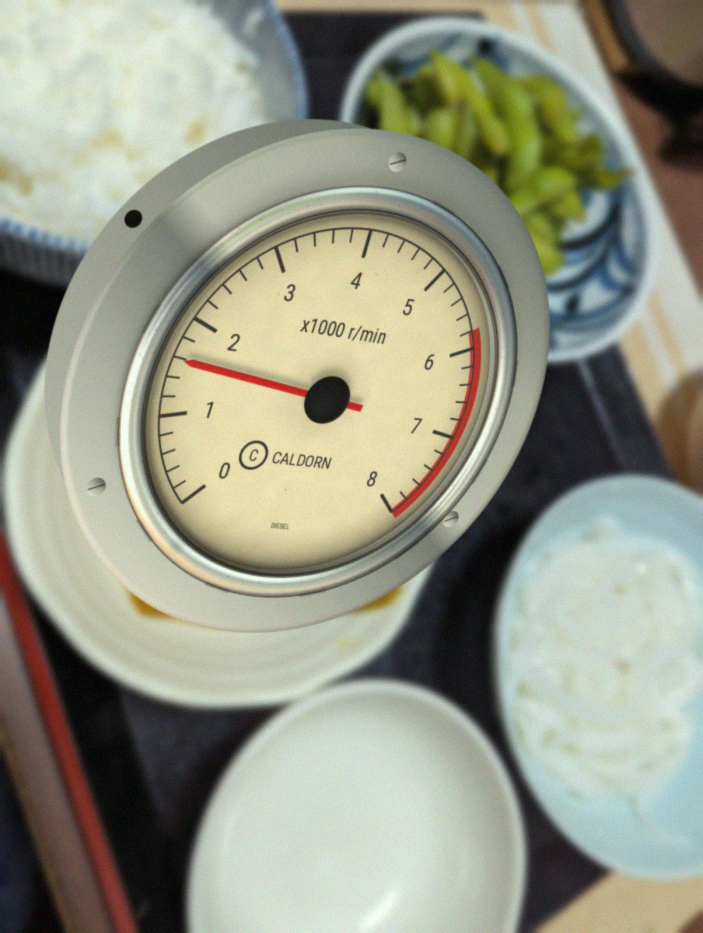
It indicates 1600 rpm
